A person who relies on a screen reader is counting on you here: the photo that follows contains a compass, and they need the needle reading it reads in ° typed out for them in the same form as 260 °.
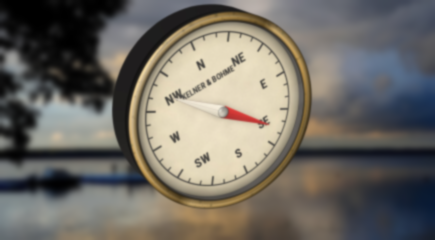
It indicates 135 °
